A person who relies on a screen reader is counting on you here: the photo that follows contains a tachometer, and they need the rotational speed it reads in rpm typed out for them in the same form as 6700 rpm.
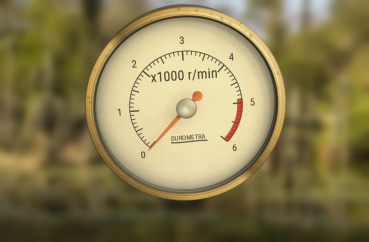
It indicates 0 rpm
